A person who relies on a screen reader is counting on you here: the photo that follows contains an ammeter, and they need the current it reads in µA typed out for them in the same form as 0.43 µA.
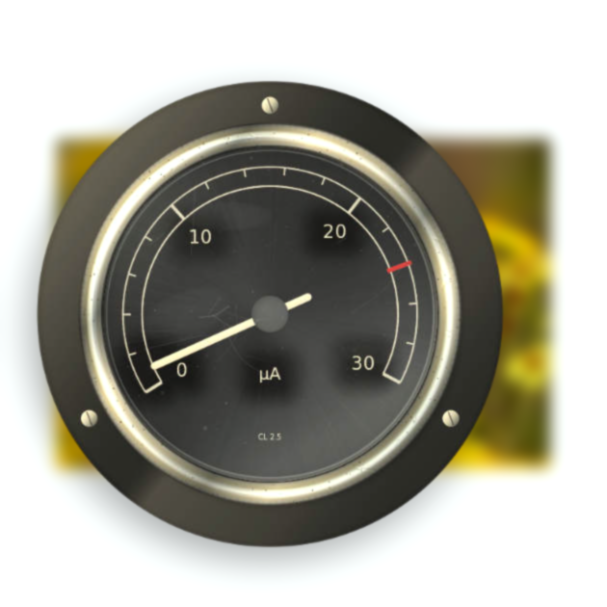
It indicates 1 µA
